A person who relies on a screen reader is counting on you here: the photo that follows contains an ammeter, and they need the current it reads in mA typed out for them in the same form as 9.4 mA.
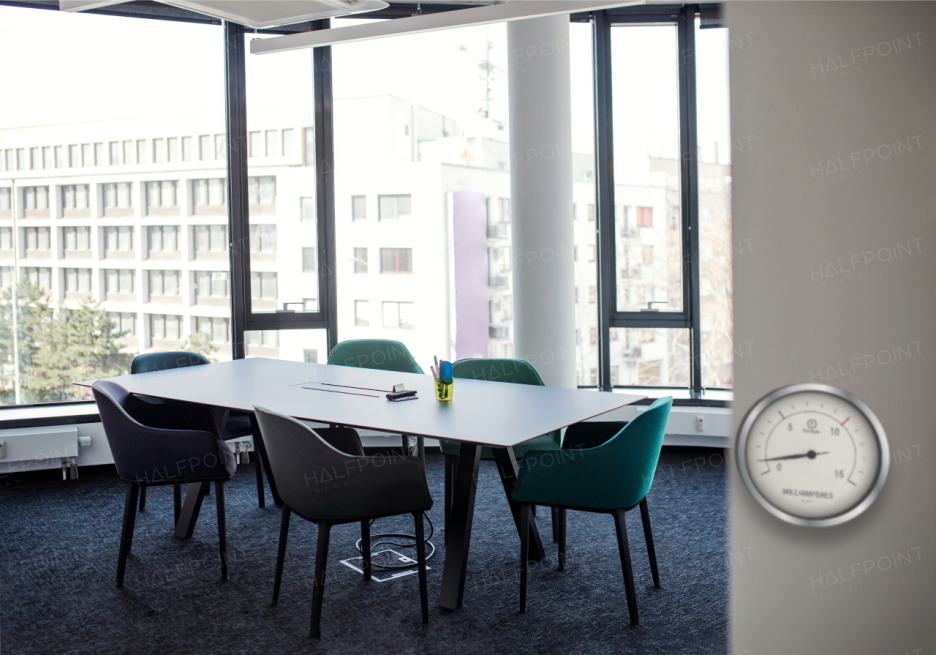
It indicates 1 mA
